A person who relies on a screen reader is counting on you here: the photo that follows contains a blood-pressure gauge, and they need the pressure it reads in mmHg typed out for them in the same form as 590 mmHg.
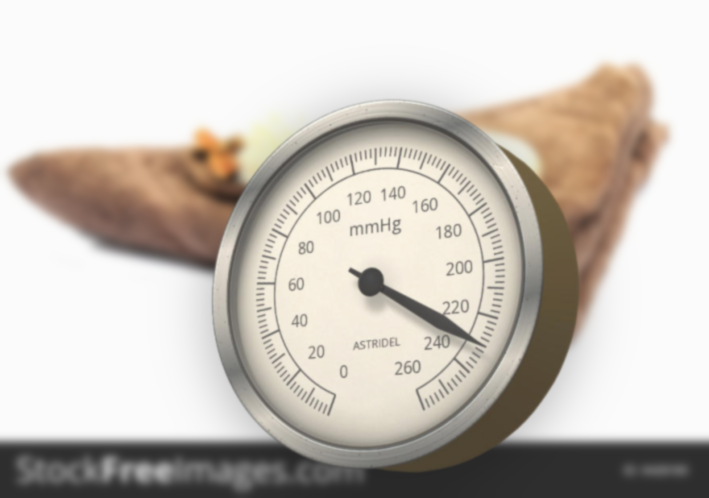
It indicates 230 mmHg
